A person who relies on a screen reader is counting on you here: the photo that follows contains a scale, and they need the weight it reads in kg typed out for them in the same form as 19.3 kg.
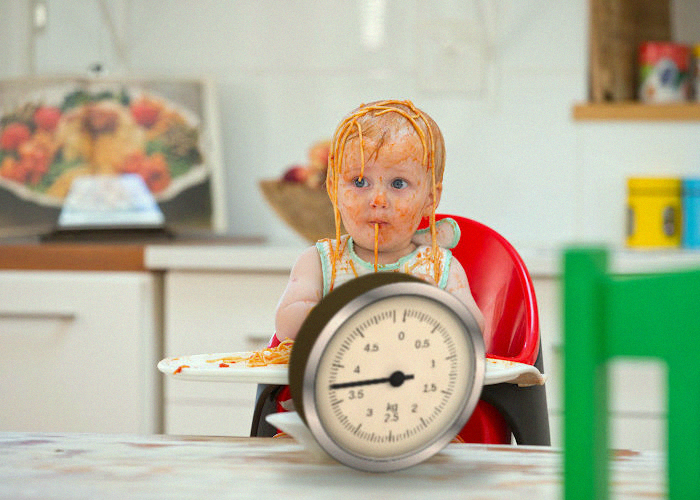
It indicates 3.75 kg
